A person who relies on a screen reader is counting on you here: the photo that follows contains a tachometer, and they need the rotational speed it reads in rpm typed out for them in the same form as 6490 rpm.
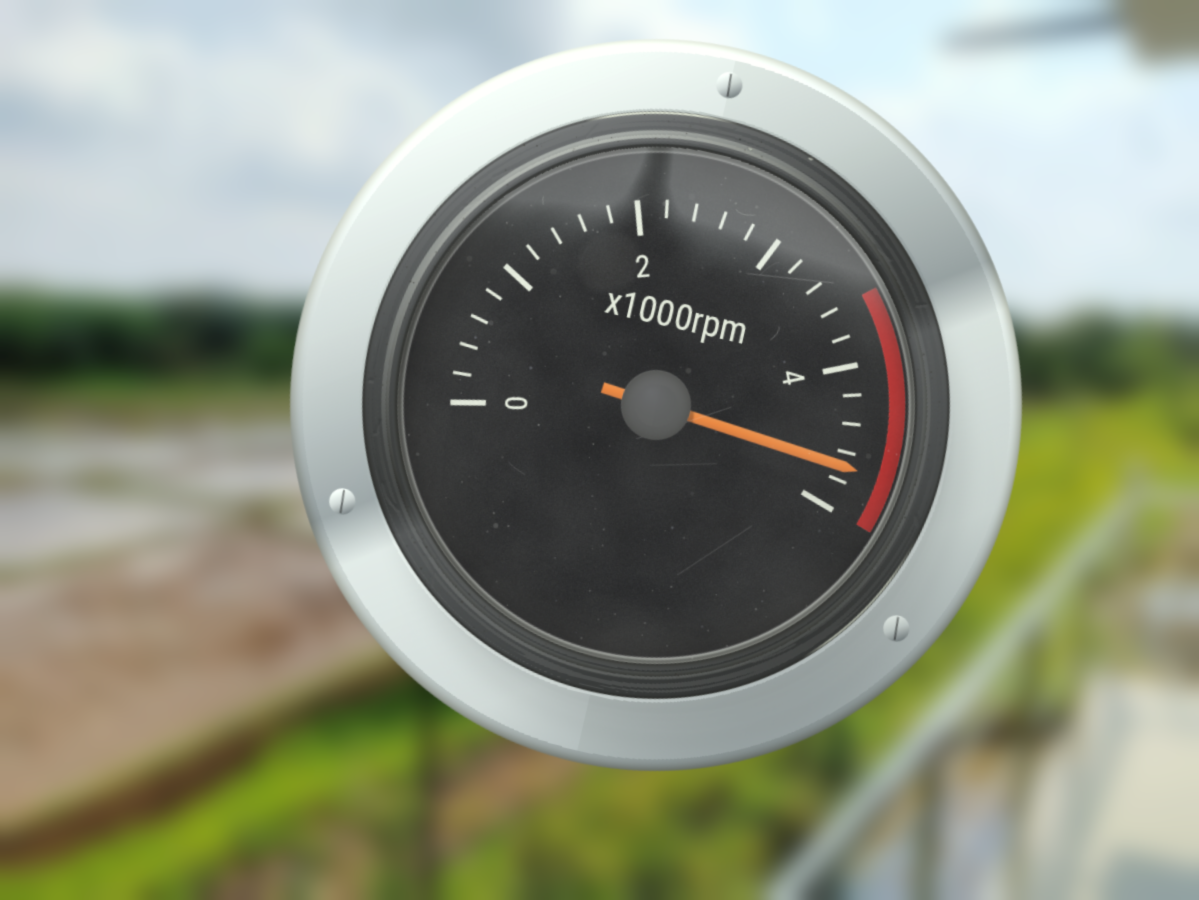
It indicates 4700 rpm
